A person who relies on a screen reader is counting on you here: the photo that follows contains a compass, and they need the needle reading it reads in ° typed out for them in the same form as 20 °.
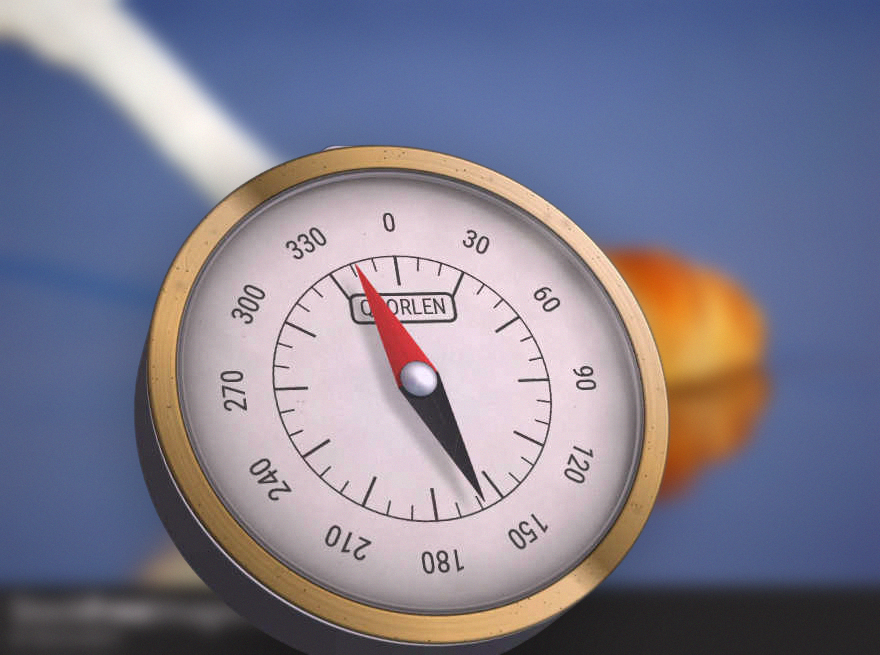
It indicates 340 °
